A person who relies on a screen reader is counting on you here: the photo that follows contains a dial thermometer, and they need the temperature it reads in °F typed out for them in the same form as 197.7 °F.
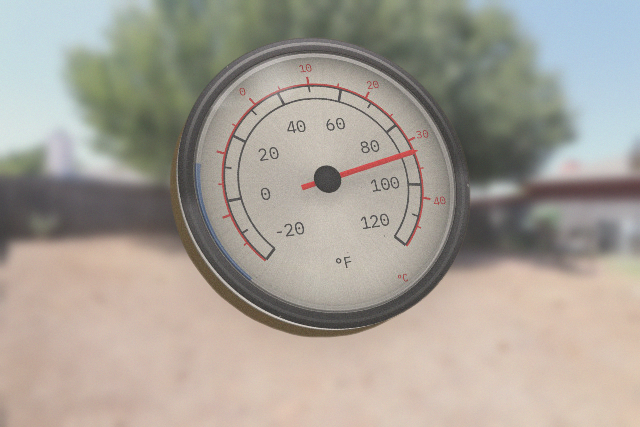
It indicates 90 °F
